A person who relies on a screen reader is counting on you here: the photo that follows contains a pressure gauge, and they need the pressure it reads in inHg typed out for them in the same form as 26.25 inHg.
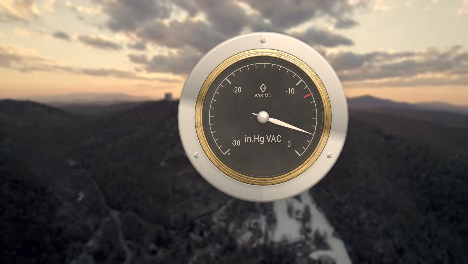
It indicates -3 inHg
